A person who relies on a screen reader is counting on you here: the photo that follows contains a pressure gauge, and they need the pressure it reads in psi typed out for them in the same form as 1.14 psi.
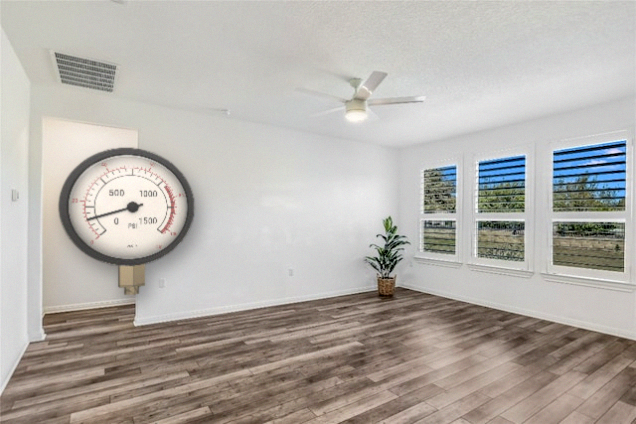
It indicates 150 psi
